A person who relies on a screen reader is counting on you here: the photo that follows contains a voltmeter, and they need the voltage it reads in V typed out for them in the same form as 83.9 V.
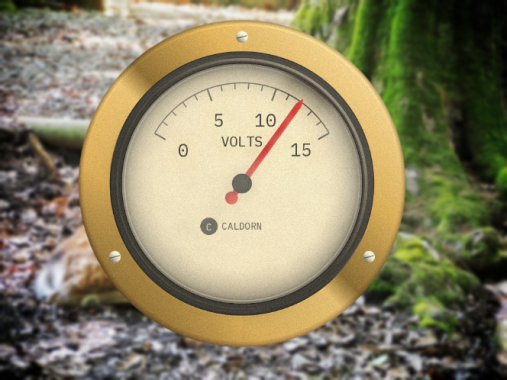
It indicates 12 V
